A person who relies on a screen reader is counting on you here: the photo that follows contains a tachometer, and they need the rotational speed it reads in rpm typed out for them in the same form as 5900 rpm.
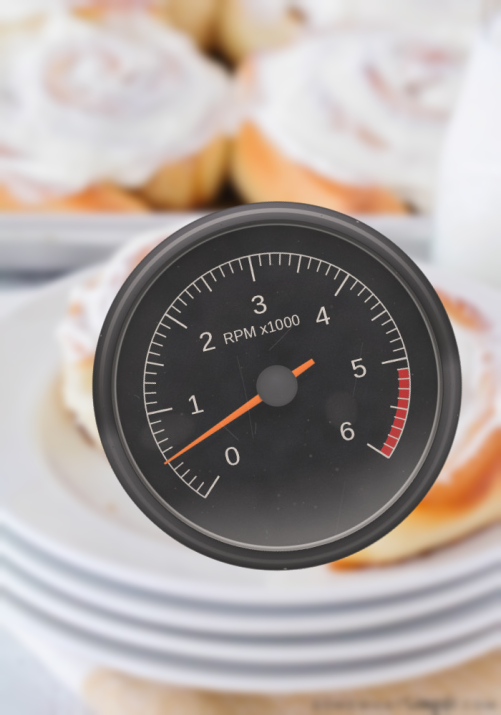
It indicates 500 rpm
